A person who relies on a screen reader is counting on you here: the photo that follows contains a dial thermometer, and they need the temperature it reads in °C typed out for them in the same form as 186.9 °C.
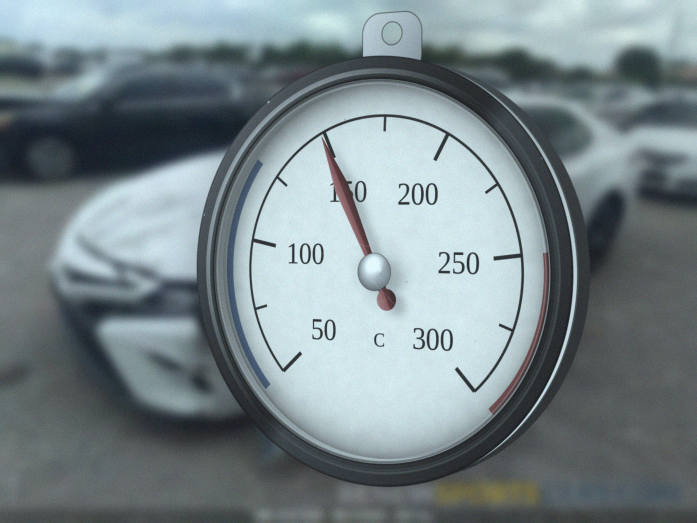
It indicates 150 °C
